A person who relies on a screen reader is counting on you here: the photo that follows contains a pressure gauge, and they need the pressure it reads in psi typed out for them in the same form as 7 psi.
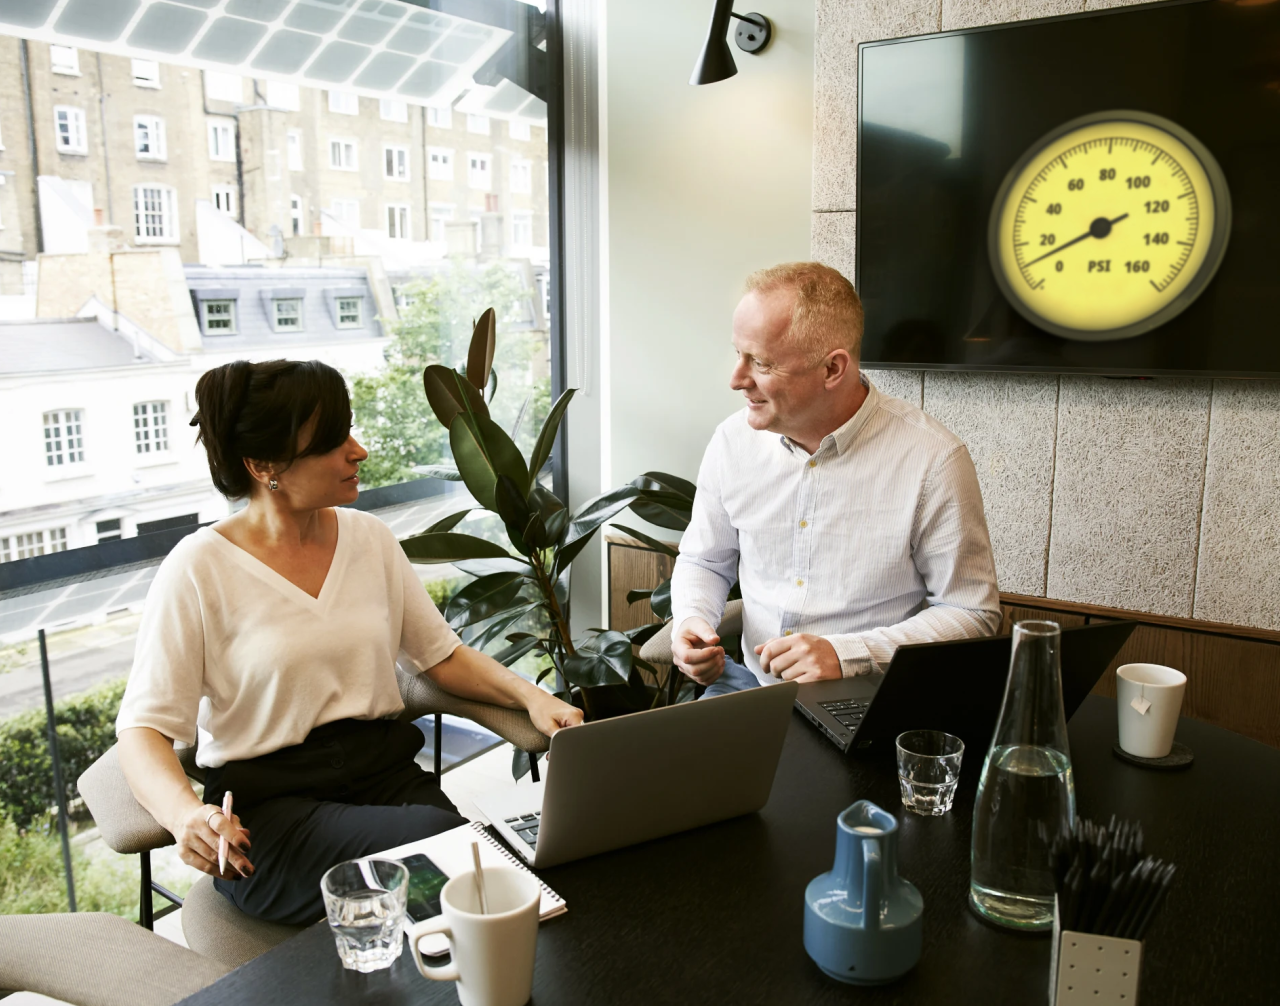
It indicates 10 psi
